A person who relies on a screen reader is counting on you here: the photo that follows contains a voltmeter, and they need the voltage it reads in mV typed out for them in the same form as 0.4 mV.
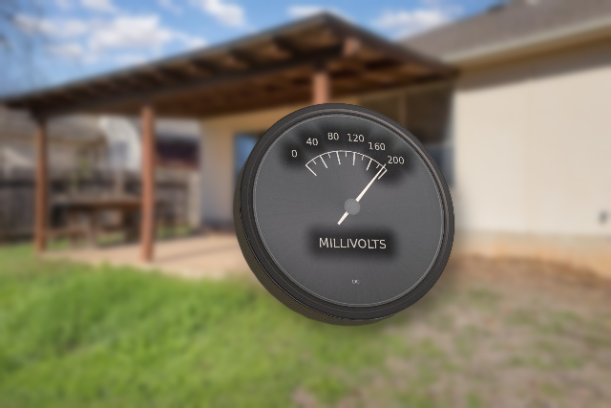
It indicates 190 mV
